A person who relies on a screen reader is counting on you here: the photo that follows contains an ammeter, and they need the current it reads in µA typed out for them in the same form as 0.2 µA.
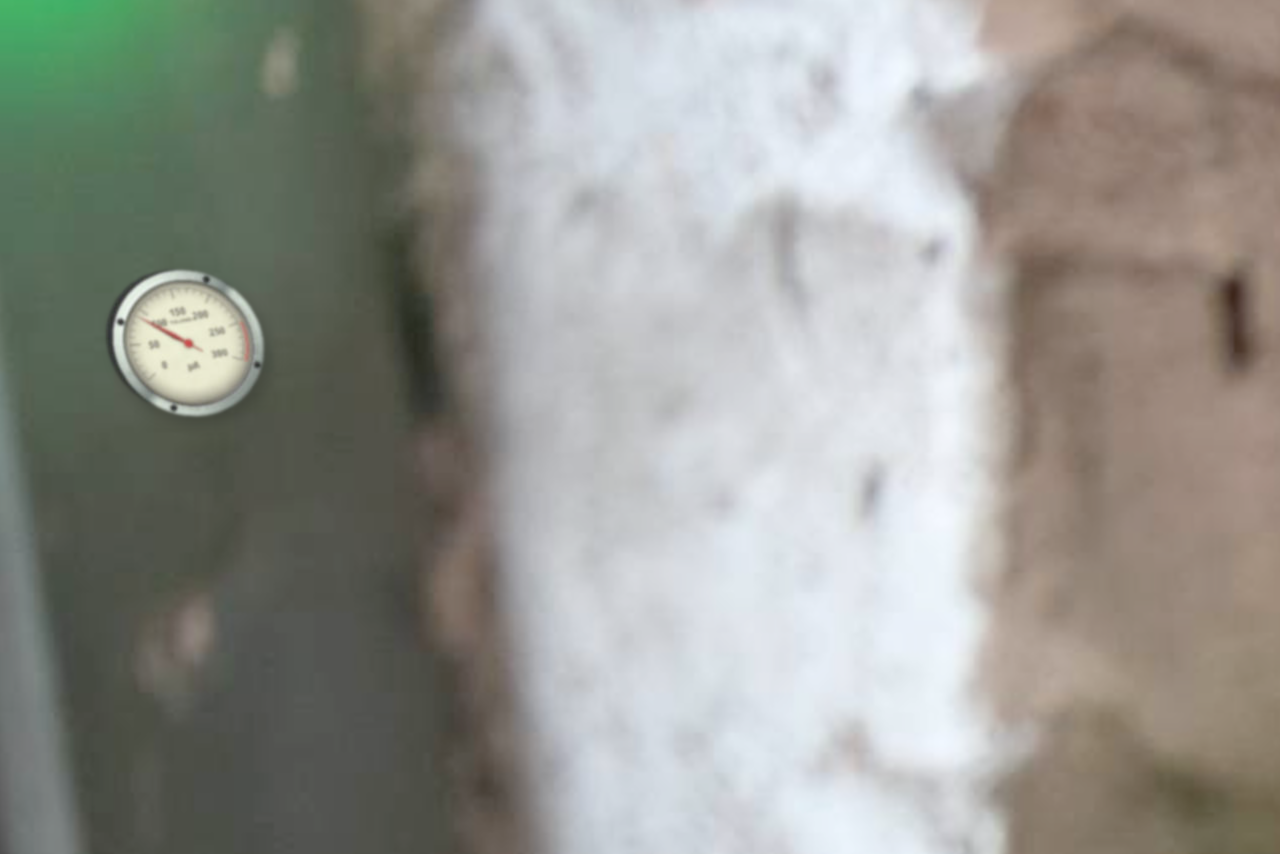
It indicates 90 µA
